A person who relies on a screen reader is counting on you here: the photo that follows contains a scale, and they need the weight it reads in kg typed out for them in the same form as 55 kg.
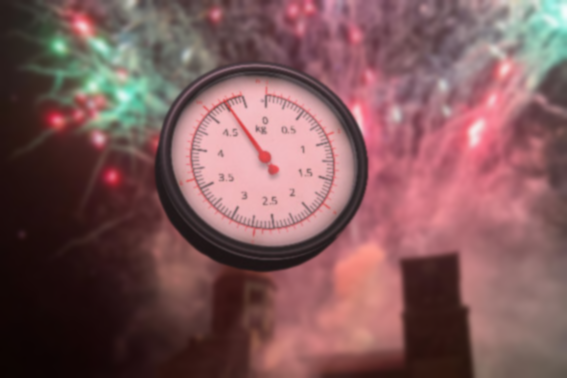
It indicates 4.75 kg
